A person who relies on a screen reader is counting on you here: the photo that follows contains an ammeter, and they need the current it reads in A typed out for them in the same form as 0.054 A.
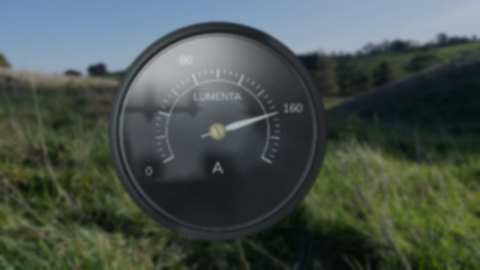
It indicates 160 A
